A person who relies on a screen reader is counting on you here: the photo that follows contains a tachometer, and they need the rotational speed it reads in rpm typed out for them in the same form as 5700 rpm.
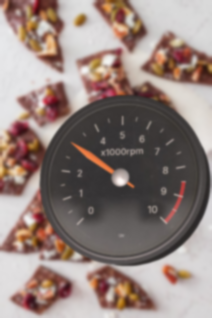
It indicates 3000 rpm
